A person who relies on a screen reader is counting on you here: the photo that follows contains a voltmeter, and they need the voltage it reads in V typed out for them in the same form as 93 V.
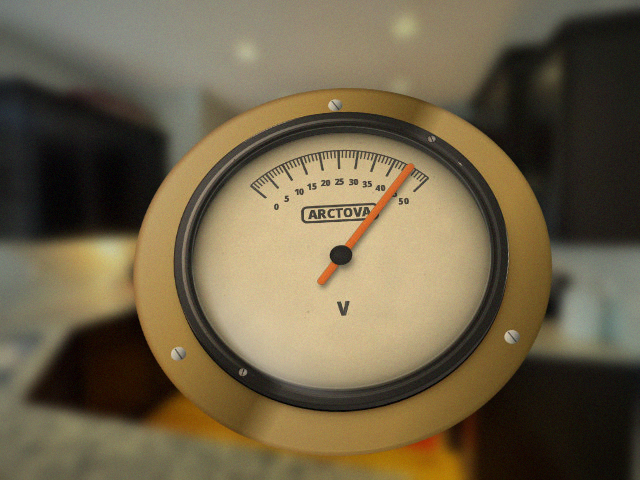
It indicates 45 V
